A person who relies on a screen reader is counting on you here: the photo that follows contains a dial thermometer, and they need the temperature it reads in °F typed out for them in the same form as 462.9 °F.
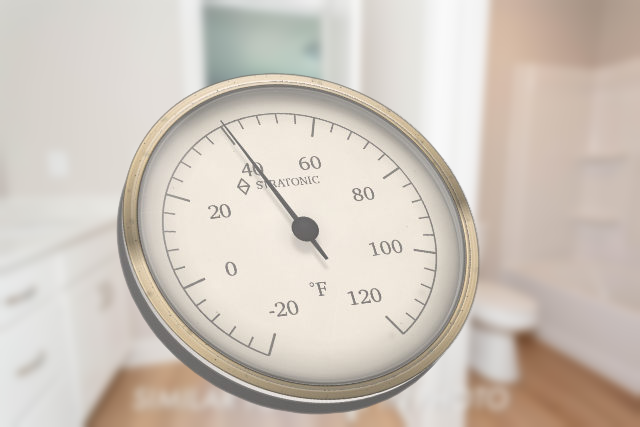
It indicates 40 °F
